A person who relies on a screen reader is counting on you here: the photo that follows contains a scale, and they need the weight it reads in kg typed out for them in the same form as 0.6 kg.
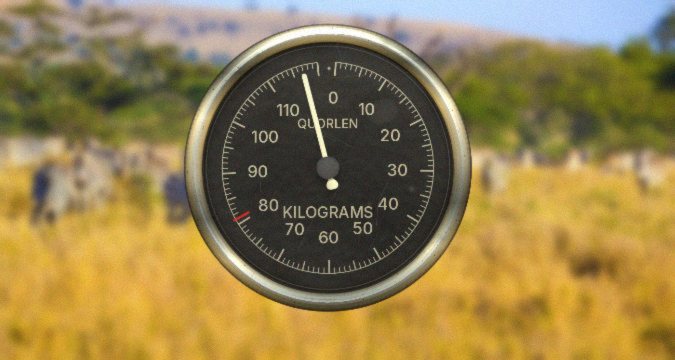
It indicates 117 kg
